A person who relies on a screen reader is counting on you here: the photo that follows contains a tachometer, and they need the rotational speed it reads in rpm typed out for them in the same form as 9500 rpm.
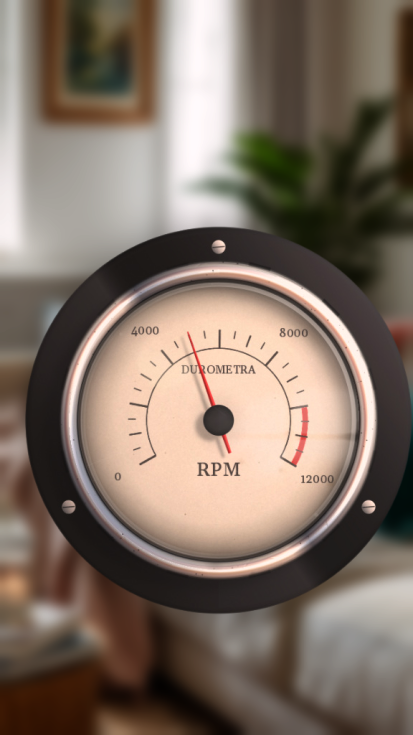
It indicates 5000 rpm
